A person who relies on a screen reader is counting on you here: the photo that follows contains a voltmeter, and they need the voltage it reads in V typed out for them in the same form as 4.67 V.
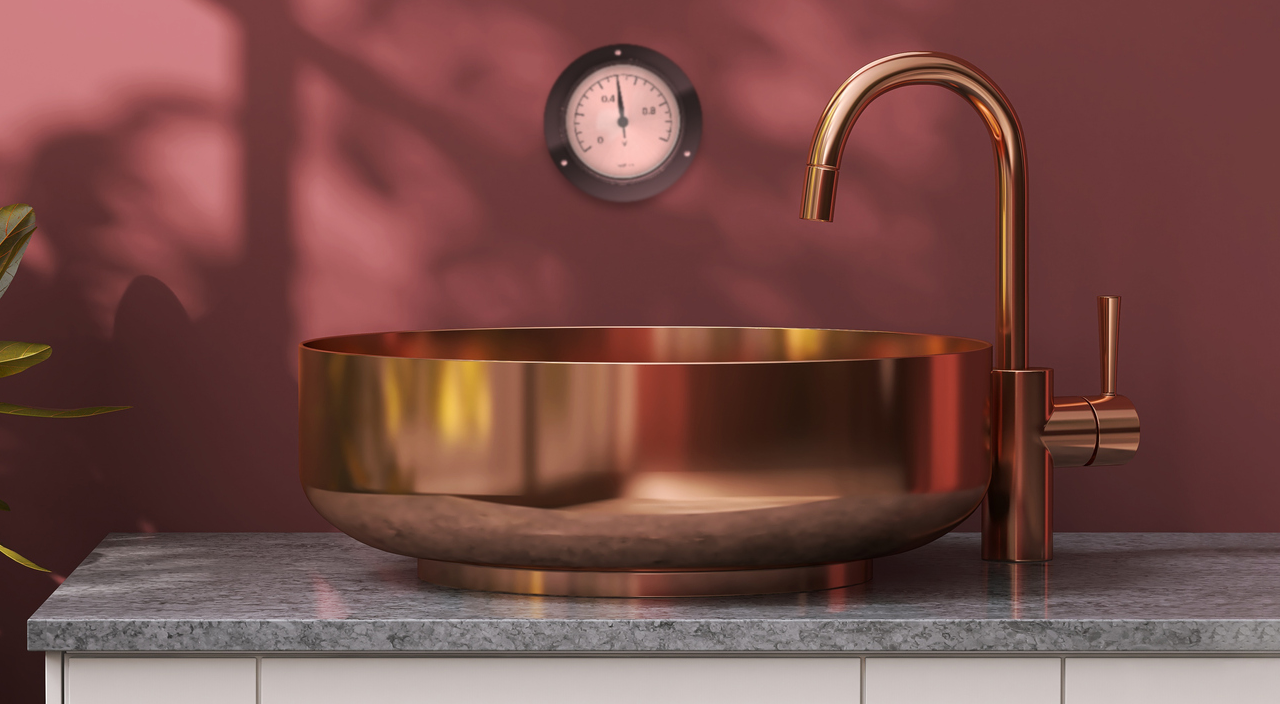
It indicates 0.5 V
